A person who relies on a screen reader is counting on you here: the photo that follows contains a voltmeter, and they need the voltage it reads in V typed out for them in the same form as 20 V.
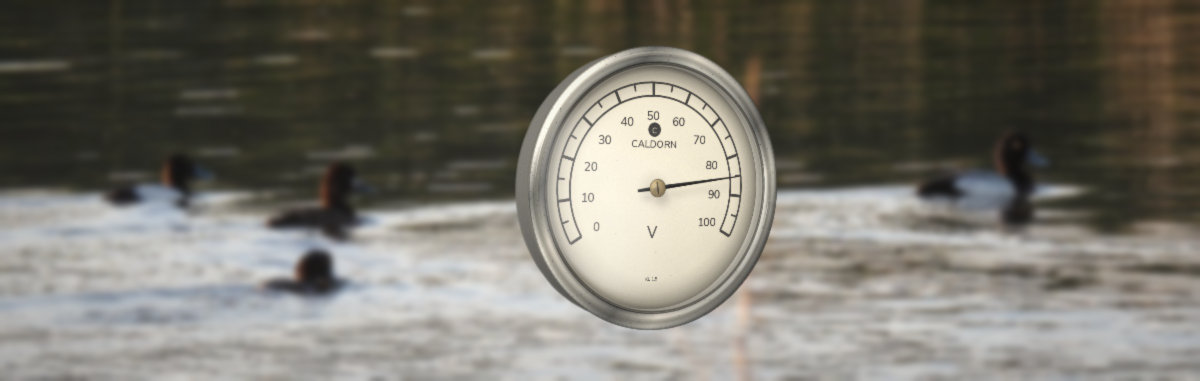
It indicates 85 V
